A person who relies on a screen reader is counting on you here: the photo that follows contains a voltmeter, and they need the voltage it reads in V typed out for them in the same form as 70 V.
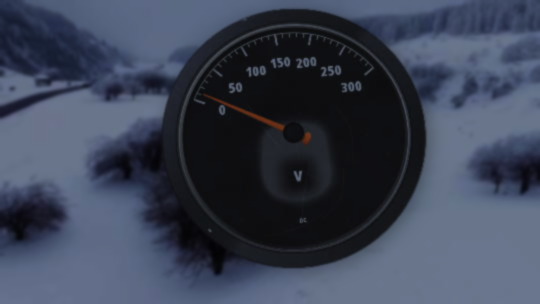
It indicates 10 V
